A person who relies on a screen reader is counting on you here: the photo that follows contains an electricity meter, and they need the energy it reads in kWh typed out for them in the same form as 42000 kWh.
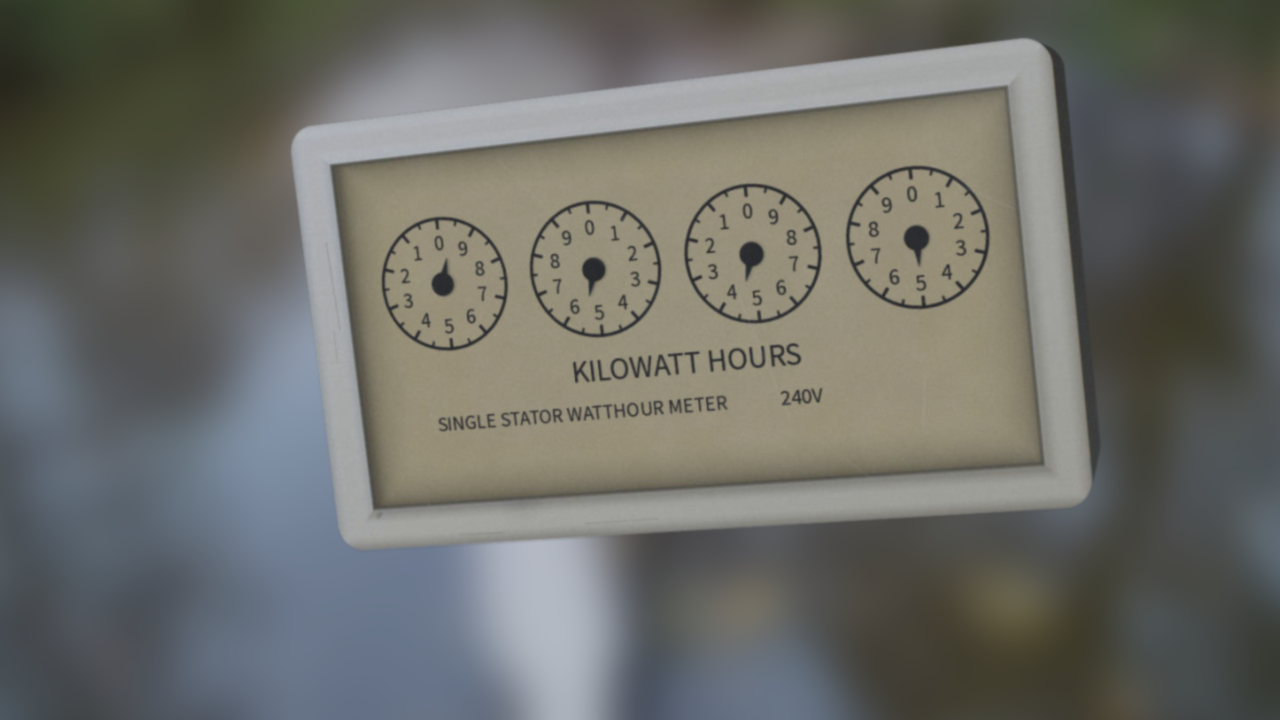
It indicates 9545 kWh
